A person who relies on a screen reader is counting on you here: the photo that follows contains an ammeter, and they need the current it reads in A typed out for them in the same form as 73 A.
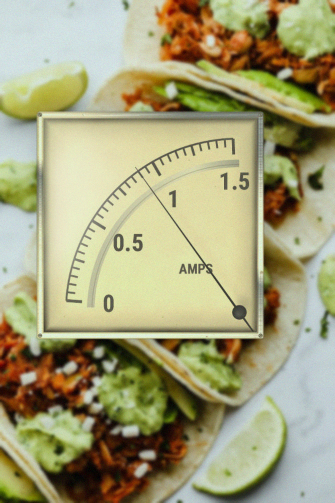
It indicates 0.9 A
